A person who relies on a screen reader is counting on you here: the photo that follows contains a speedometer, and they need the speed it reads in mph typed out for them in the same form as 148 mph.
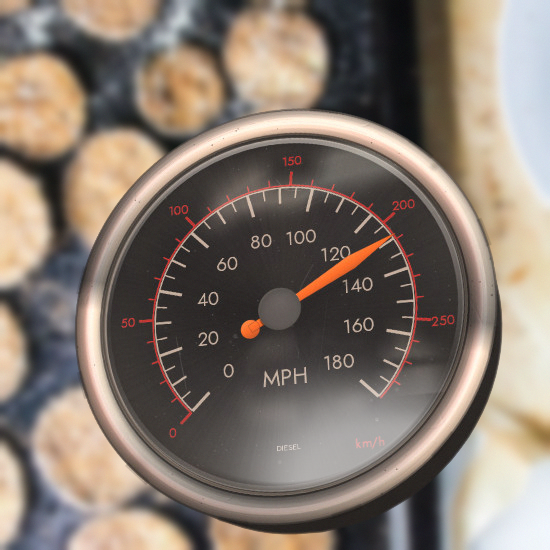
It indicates 130 mph
